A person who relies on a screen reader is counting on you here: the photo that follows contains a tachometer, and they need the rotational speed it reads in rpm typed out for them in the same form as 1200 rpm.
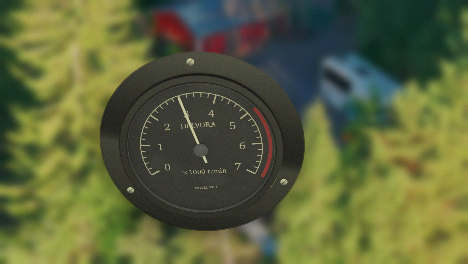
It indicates 3000 rpm
